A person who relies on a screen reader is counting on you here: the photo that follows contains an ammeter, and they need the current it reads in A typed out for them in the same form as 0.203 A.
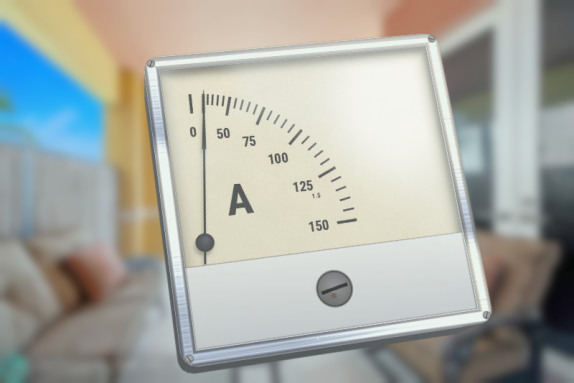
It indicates 25 A
